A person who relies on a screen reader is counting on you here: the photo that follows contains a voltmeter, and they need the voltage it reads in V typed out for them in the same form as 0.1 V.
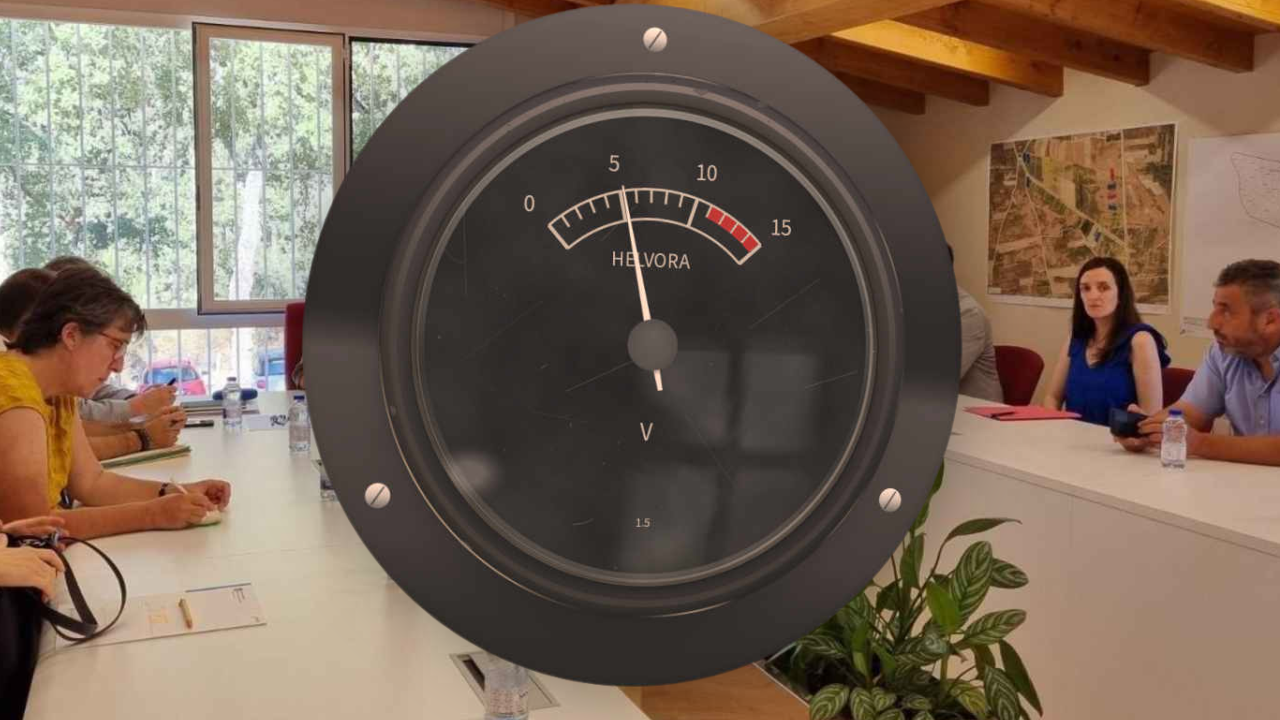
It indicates 5 V
